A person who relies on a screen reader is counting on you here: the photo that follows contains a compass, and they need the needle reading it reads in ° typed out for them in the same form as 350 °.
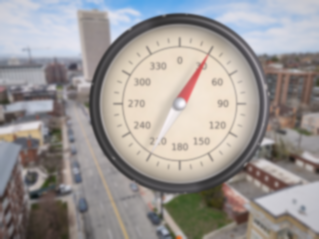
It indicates 30 °
